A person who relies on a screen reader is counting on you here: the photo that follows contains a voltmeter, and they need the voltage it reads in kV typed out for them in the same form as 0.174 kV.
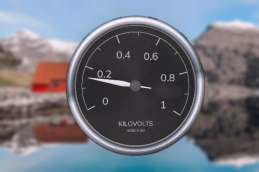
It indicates 0.15 kV
